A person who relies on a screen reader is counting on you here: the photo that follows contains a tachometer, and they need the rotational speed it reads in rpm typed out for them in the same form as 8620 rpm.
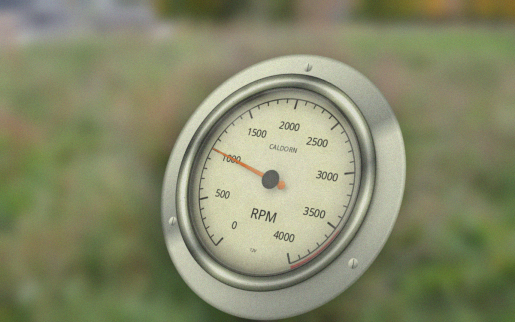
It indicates 1000 rpm
